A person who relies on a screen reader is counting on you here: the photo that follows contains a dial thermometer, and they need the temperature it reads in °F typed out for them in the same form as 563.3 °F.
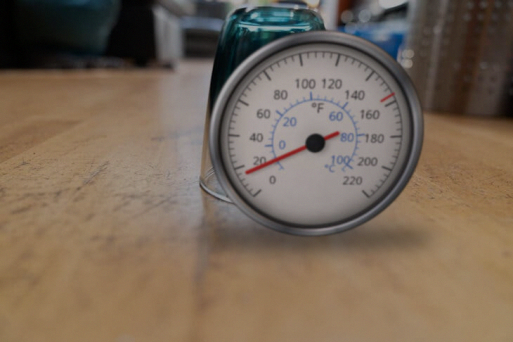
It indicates 16 °F
